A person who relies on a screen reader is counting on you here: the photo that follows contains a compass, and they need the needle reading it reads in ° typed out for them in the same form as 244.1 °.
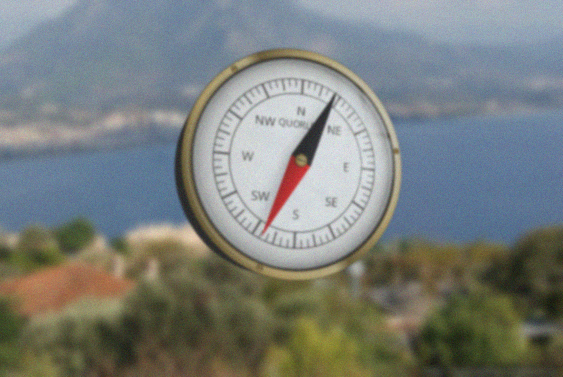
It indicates 205 °
